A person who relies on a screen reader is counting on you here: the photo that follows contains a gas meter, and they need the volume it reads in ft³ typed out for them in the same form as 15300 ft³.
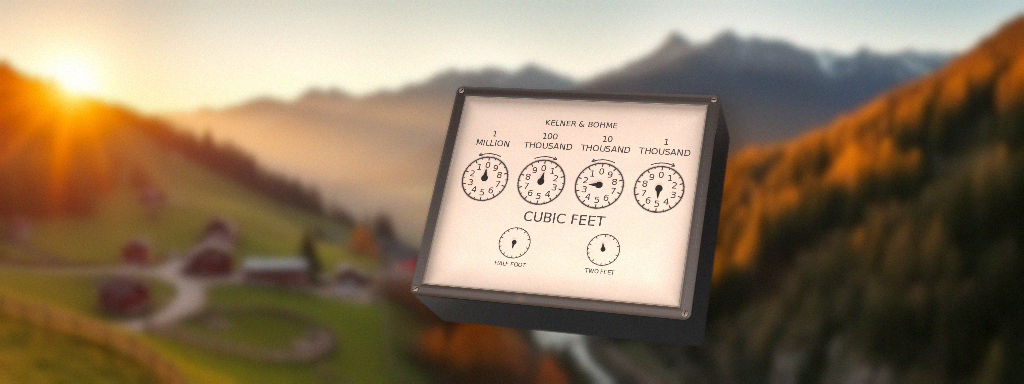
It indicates 2500 ft³
